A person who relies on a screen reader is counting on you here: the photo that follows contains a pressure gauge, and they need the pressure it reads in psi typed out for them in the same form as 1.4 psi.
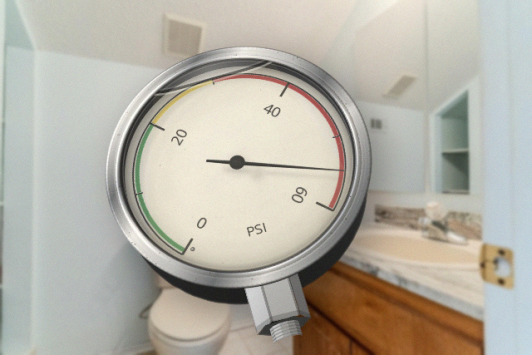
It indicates 55 psi
